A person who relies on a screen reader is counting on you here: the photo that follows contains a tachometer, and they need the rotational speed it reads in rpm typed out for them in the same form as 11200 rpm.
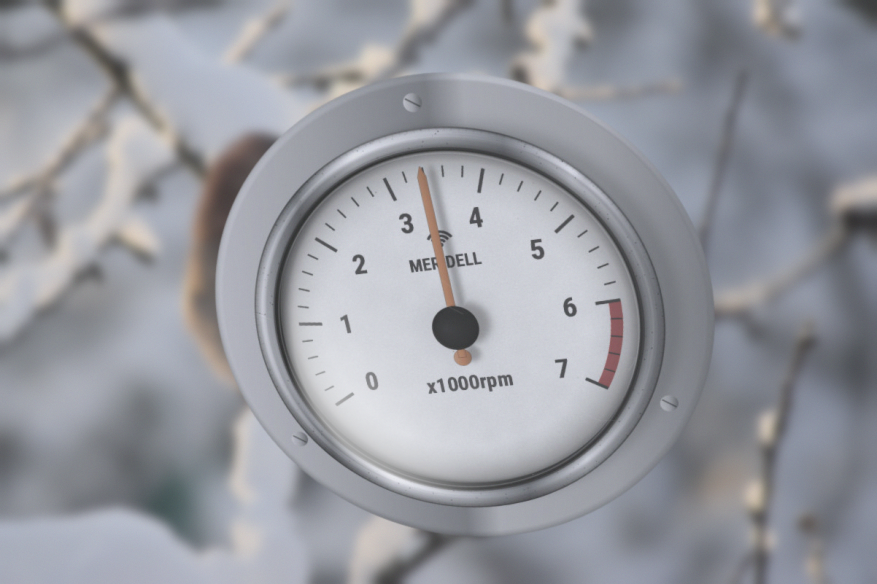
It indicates 3400 rpm
